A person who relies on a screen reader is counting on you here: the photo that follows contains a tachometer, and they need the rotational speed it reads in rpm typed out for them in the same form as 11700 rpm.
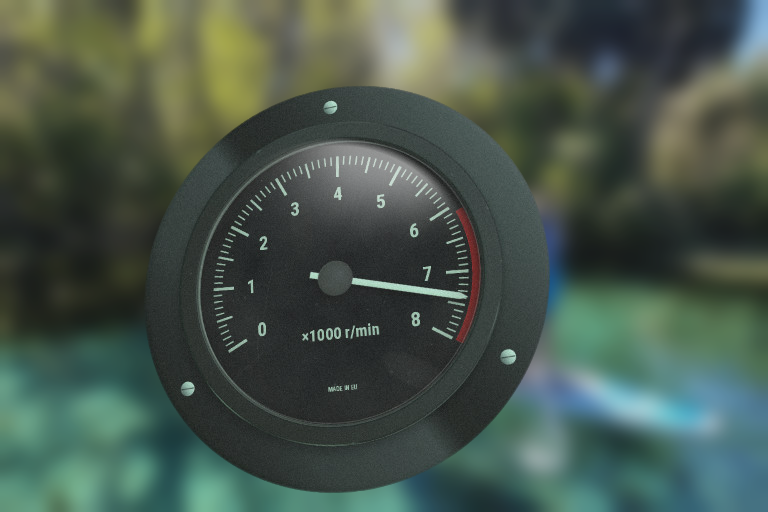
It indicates 7400 rpm
